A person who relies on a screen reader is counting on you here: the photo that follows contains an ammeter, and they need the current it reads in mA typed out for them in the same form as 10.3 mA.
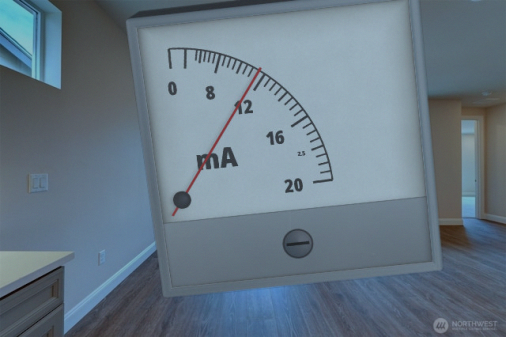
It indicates 11.5 mA
